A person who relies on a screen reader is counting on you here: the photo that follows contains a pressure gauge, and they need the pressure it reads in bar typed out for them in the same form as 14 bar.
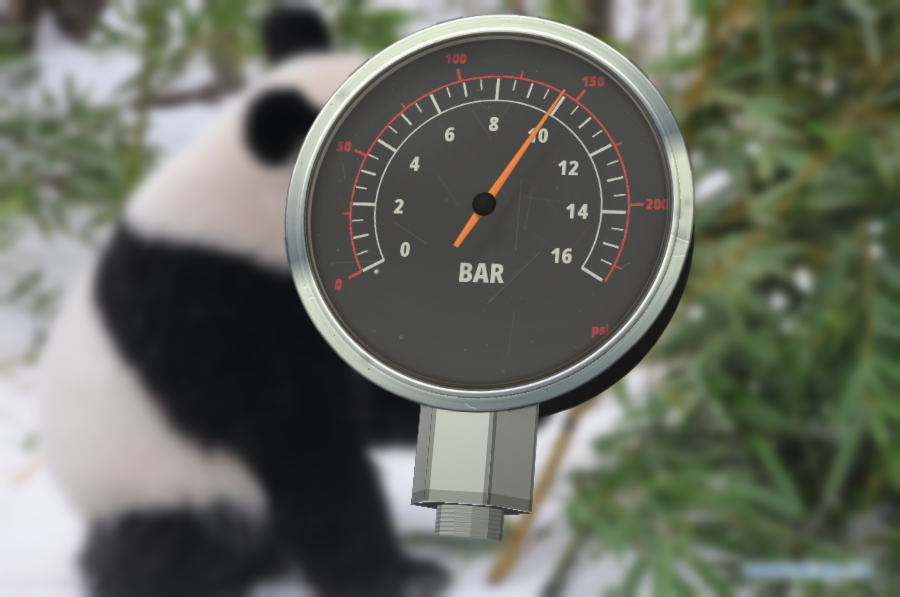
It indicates 10 bar
